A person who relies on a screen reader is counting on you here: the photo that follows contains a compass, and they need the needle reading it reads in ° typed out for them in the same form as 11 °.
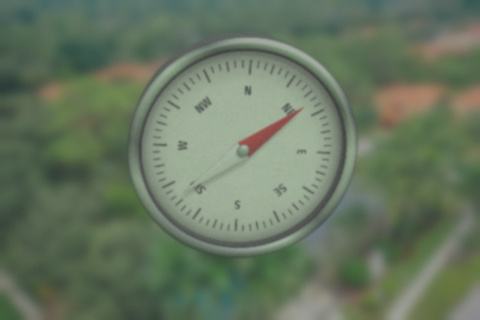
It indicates 50 °
